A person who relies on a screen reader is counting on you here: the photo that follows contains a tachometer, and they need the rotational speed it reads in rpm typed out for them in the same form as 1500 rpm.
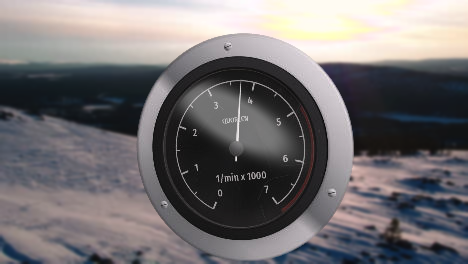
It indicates 3750 rpm
